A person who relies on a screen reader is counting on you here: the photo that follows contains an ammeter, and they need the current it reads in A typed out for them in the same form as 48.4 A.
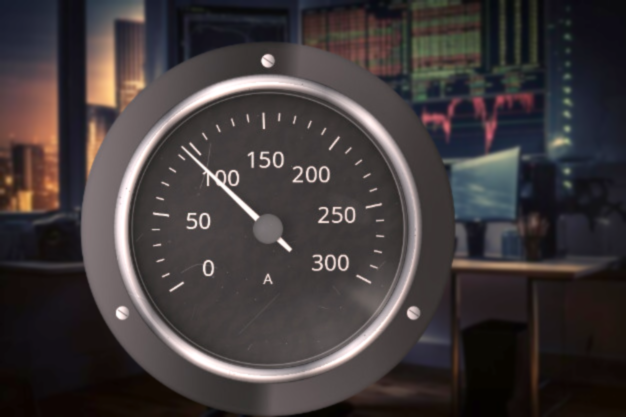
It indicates 95 A
